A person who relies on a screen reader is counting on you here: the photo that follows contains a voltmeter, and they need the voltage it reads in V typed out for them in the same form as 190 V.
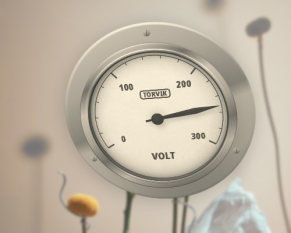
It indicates 250 V
